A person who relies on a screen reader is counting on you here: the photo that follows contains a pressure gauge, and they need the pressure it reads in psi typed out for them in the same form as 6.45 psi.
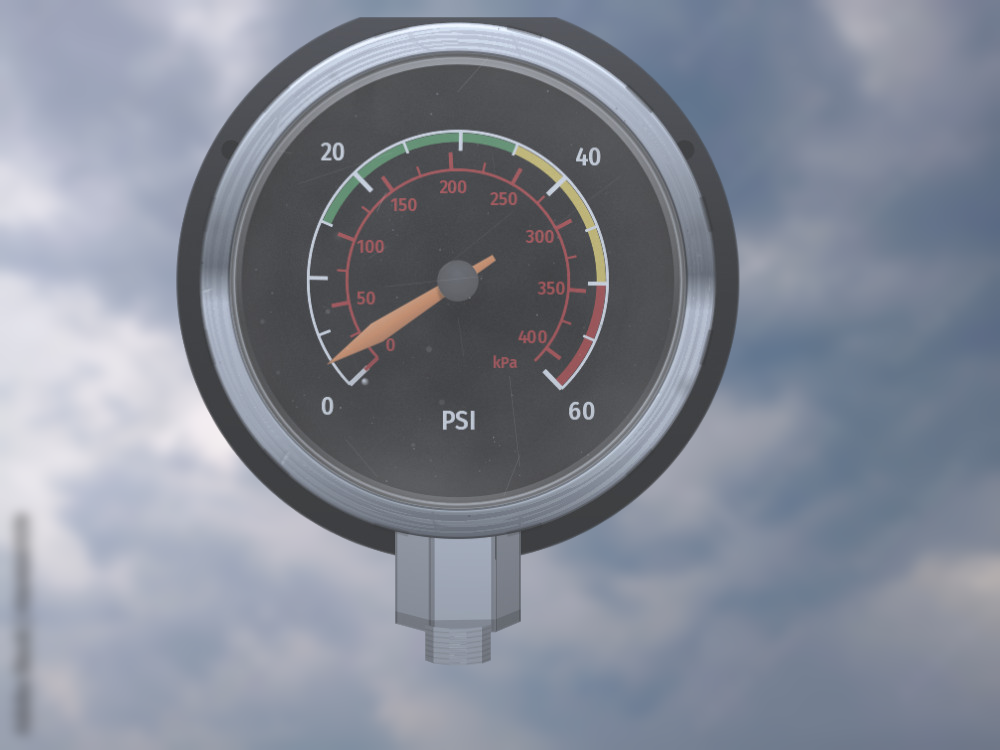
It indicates 2.5 psi
